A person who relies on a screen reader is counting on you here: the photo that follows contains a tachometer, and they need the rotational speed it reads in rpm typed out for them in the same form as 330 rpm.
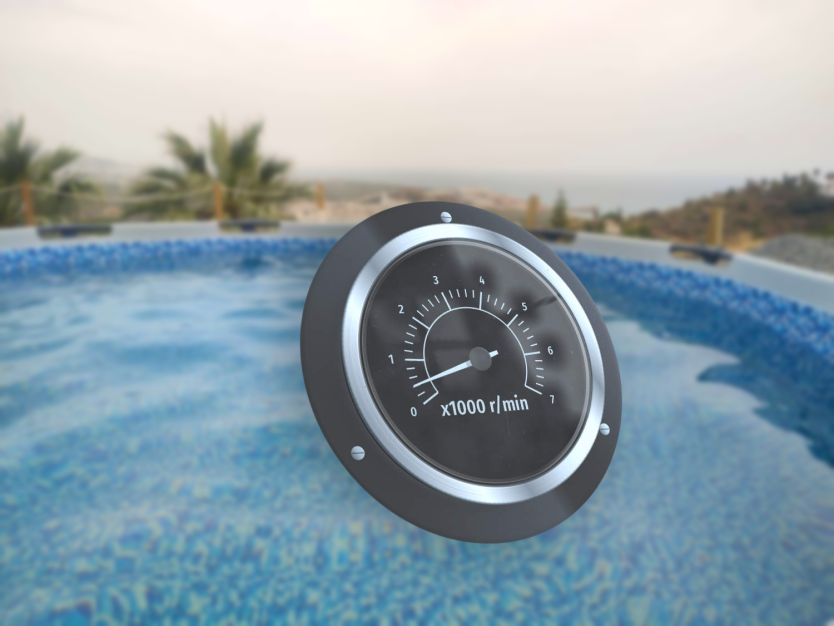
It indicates 400 rpm
